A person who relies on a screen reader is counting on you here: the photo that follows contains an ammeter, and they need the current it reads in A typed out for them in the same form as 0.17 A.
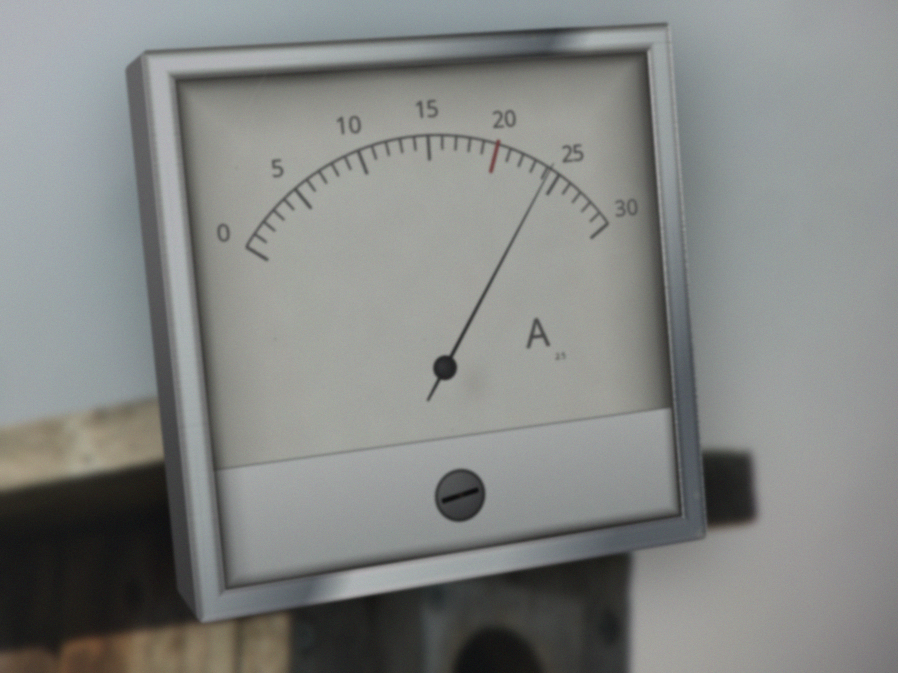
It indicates 24 A
